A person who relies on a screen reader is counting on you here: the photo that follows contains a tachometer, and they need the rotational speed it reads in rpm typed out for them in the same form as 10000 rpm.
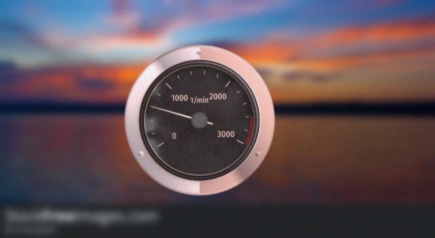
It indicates 600 rpm
